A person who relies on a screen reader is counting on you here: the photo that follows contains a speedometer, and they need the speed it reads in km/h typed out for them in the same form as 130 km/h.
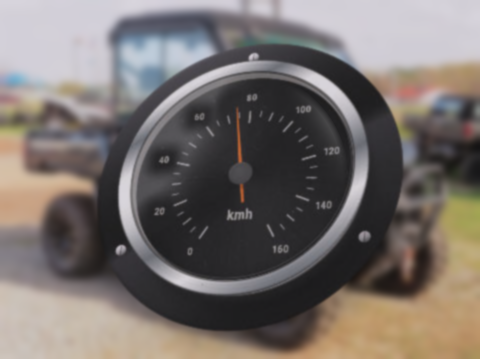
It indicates 75 km/h
